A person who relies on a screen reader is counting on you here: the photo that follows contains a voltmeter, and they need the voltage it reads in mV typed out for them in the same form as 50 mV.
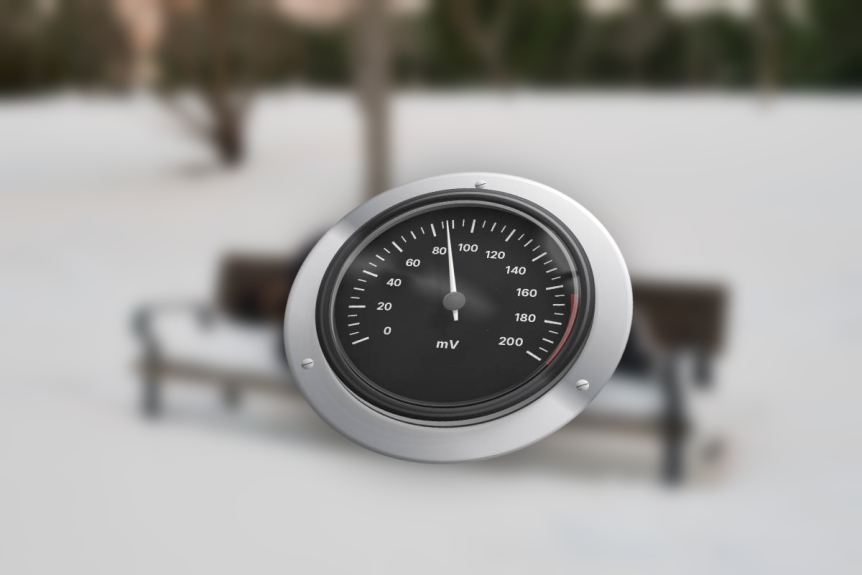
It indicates 87.5 mV
